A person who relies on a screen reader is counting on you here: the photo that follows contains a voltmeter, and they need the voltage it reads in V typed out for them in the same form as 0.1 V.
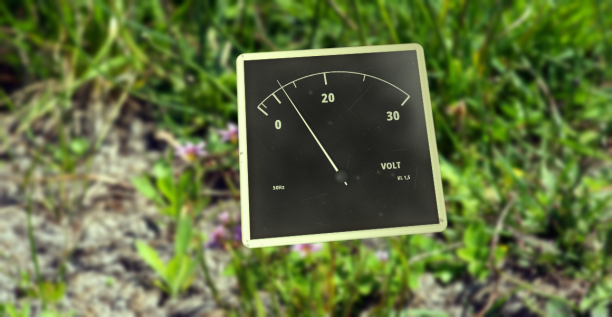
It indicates 12.5 V
